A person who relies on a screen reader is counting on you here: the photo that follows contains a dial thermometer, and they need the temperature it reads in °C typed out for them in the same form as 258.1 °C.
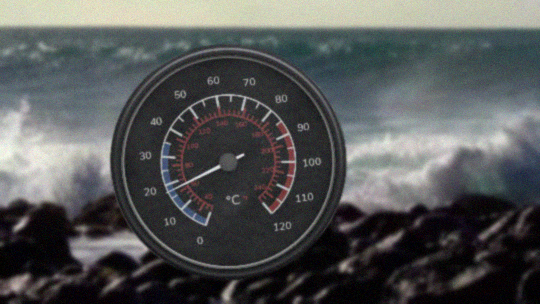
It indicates 17.5 °C
